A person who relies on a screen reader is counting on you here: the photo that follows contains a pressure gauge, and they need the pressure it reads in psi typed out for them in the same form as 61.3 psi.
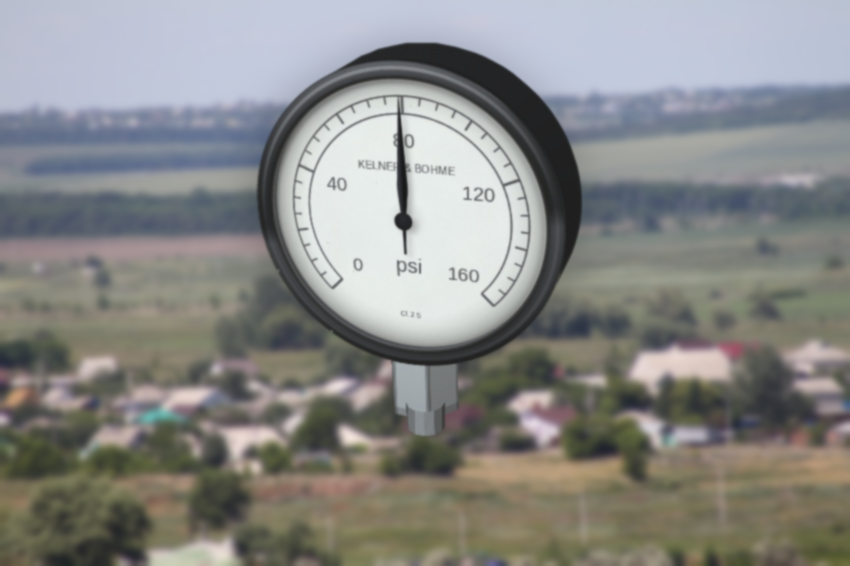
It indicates 80 psi
